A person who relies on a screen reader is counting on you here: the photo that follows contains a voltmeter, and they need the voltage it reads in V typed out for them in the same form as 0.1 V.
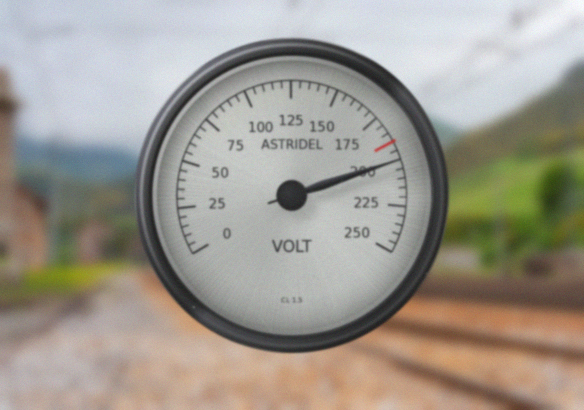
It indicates 200 V
